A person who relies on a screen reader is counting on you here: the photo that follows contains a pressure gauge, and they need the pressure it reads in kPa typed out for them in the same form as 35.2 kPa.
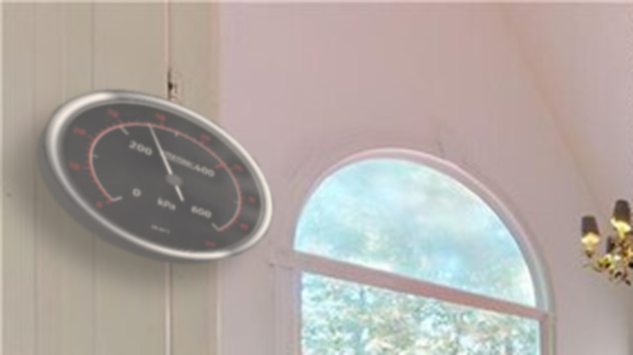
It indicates 250 kPa
